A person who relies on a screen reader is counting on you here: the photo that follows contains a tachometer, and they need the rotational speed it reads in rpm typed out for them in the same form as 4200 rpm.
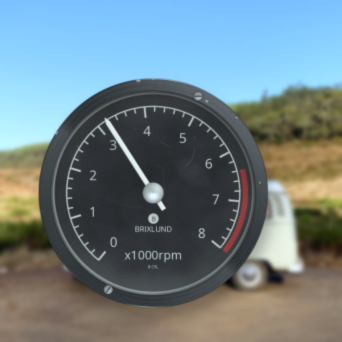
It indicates 3200 rpm
